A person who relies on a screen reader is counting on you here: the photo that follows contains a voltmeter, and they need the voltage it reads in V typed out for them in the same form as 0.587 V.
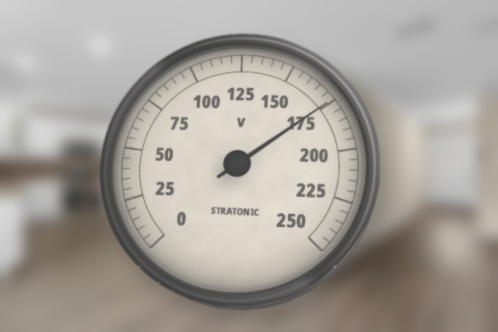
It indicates 175 V
